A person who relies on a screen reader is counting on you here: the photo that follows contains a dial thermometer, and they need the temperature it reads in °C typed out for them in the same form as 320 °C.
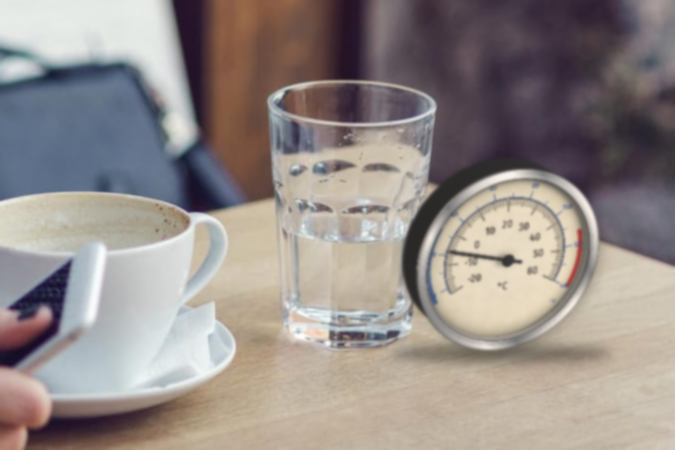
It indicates -5 °C
